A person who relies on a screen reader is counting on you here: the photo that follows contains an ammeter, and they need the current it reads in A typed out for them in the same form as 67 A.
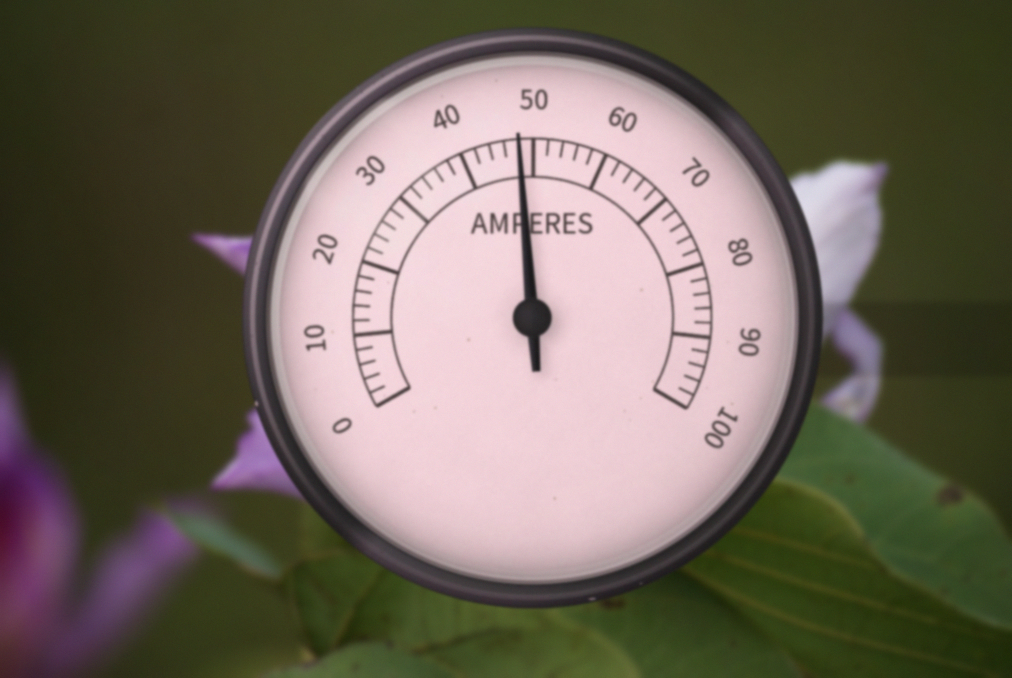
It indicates 48 A
